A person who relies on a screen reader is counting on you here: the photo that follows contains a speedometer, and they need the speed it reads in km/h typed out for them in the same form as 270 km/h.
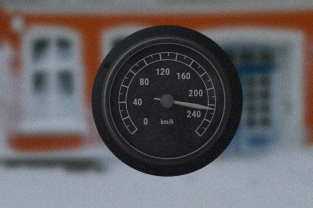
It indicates 225 km/h
